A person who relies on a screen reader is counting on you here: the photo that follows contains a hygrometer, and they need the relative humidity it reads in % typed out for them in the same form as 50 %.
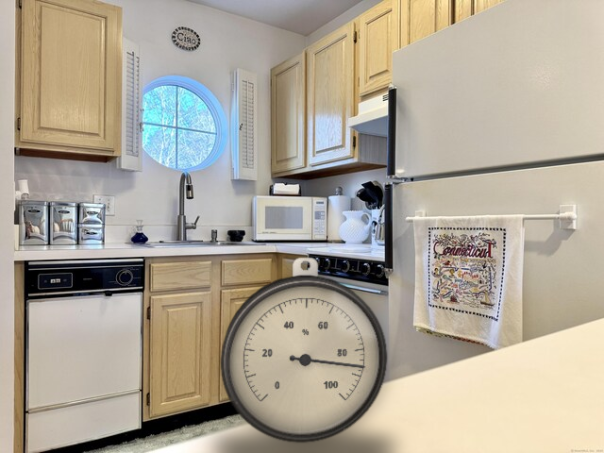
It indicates 86 %
